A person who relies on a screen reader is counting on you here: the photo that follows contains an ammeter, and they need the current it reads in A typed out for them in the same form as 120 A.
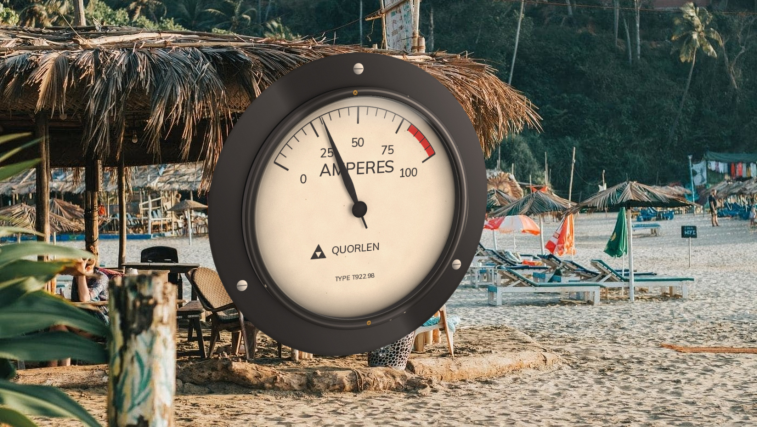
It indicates 30 A
